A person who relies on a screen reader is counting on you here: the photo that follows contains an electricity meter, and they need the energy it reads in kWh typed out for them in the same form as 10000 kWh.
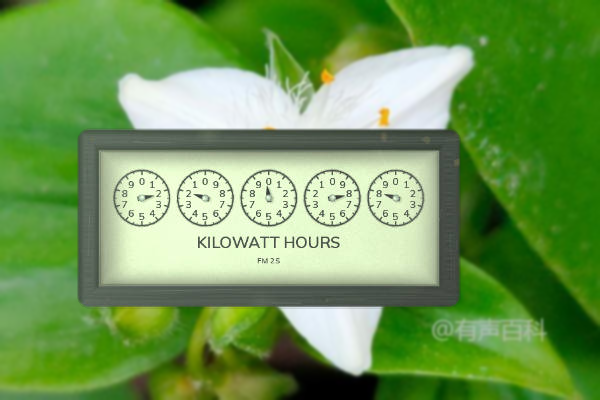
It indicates 21978 kWh
